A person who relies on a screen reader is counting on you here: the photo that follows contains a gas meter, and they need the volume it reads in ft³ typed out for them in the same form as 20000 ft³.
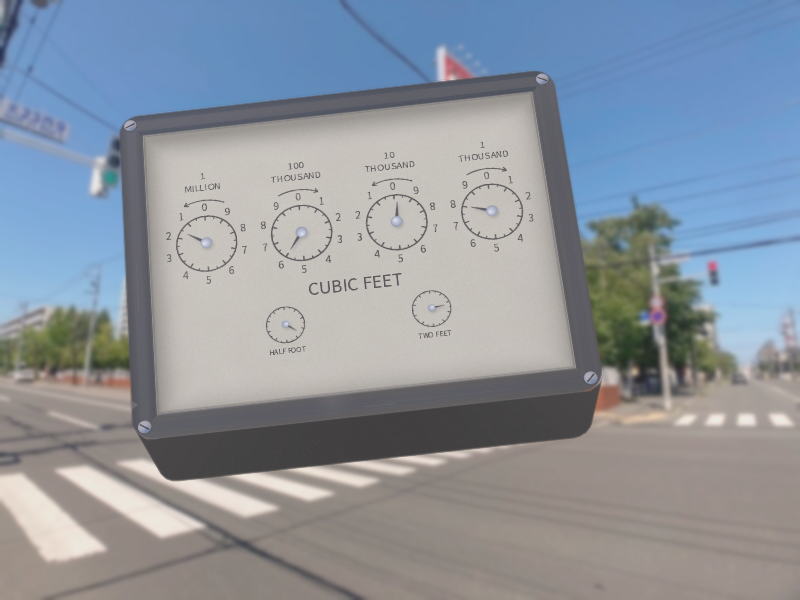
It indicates 159800 ft³
